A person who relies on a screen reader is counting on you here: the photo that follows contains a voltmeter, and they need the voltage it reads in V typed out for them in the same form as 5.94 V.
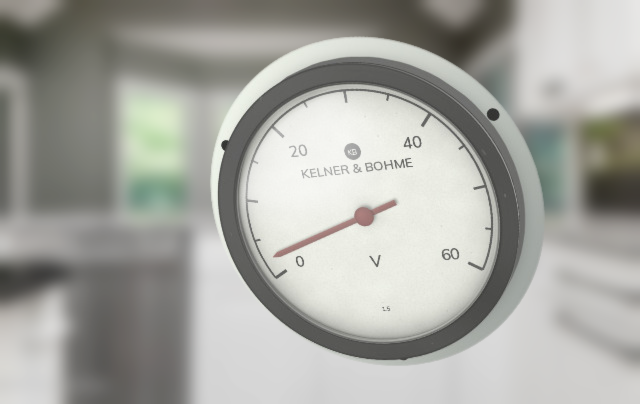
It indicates 2.5 V
